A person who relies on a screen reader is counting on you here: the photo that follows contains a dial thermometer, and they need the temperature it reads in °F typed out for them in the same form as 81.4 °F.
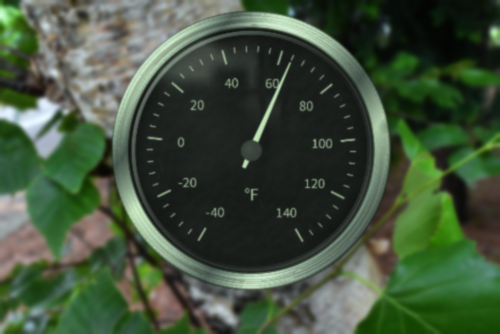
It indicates 64 °F
